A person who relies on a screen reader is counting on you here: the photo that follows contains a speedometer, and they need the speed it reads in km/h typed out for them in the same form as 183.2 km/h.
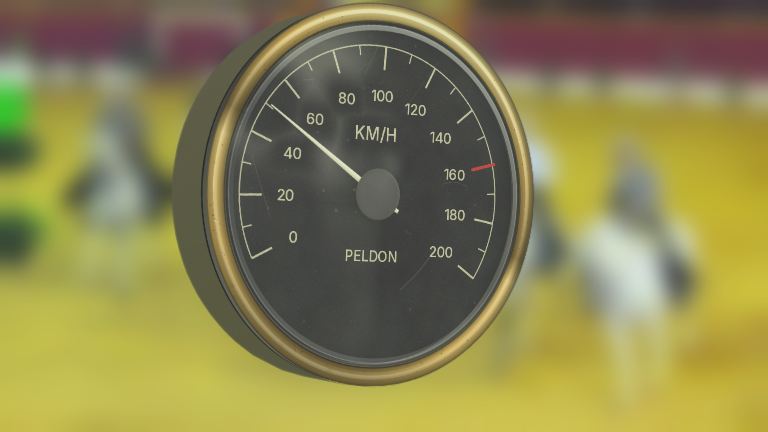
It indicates 50 km/h
